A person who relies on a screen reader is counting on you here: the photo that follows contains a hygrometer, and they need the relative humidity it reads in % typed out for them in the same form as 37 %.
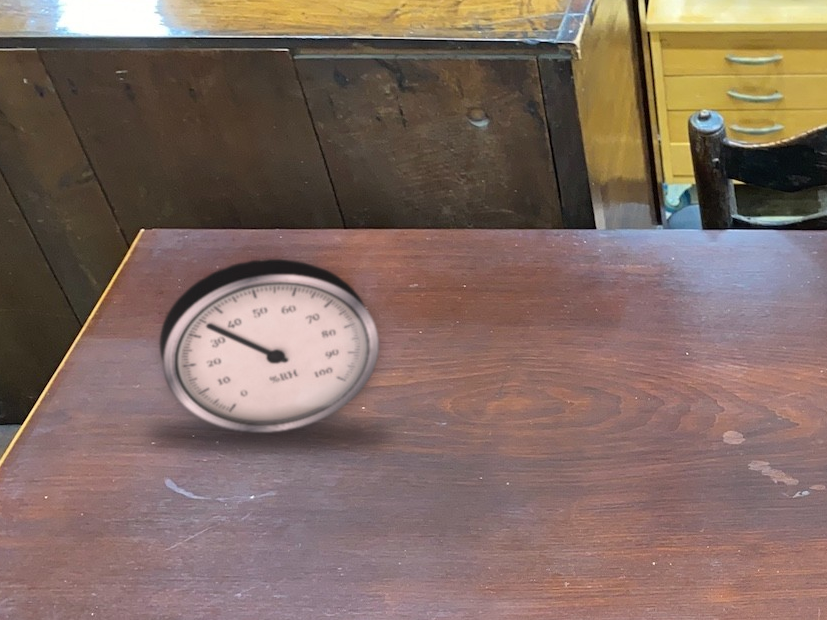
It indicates 35 %
